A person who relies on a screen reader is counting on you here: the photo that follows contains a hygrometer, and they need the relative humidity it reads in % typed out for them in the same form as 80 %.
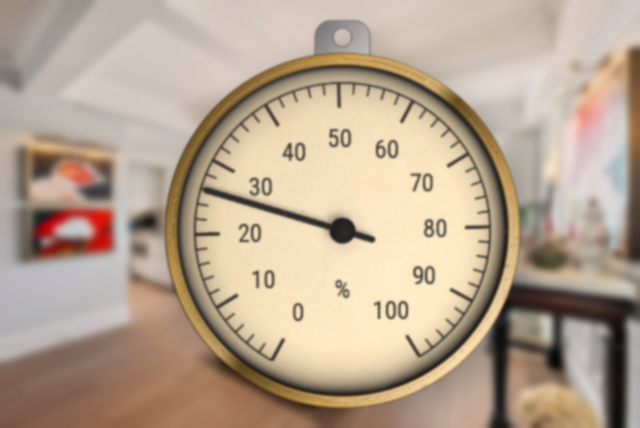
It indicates 26 %
